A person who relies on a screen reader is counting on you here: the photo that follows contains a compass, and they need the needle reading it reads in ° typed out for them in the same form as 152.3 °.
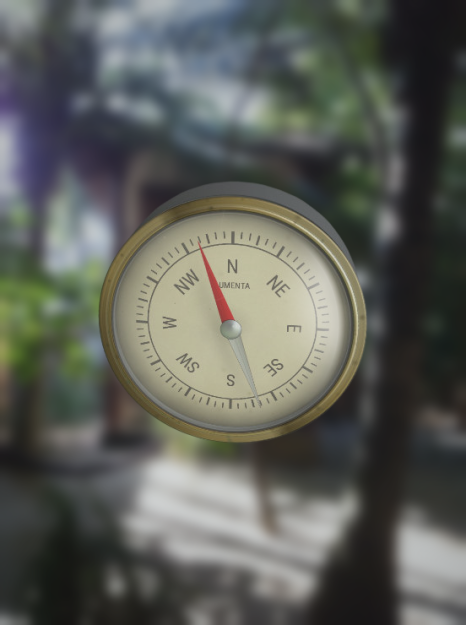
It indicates 340 °
